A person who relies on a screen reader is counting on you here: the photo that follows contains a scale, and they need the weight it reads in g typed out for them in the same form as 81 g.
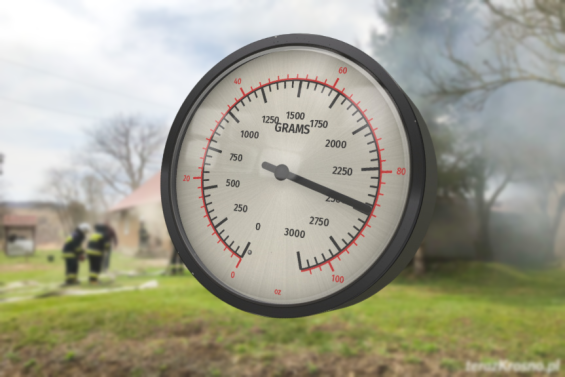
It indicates 2475 g
